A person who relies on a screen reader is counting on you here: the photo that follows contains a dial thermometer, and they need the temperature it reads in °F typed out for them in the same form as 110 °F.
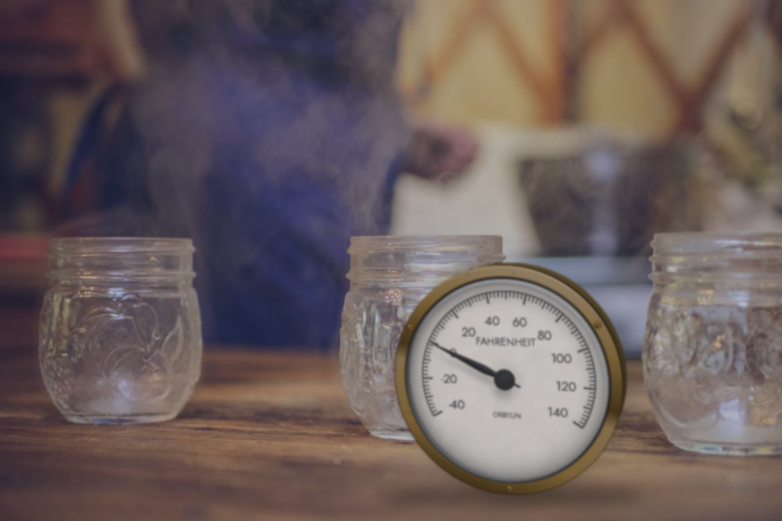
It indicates 0 °F
